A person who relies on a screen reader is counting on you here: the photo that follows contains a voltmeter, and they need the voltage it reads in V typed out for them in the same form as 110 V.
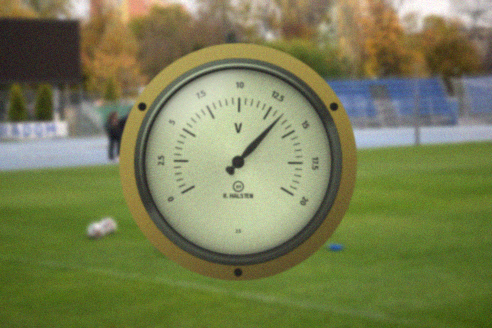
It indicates 13.5 V
